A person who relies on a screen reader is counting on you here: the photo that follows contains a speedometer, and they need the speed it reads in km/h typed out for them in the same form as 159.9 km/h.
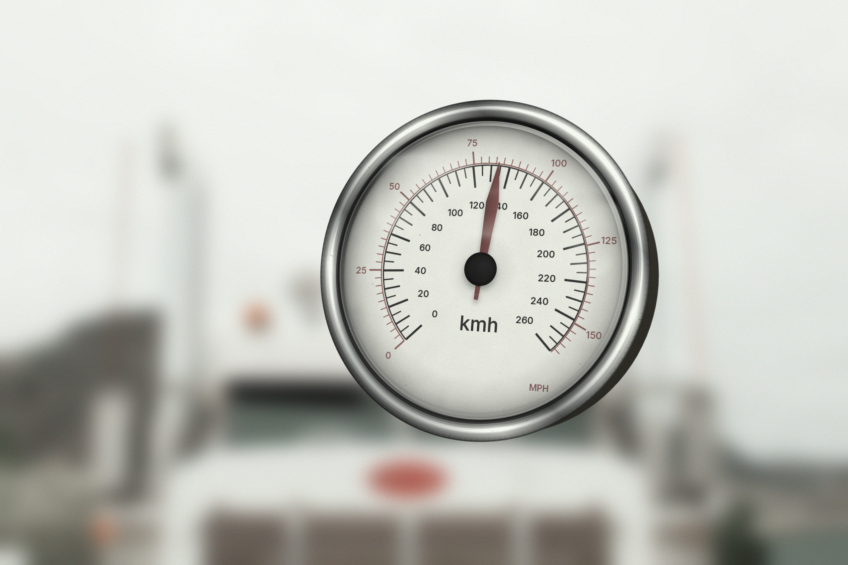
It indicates 135 km/h
